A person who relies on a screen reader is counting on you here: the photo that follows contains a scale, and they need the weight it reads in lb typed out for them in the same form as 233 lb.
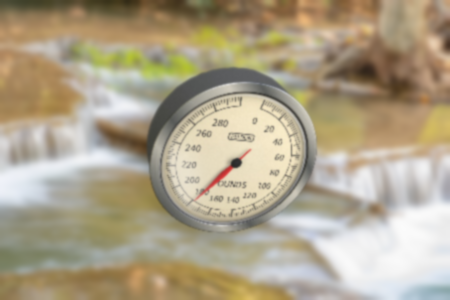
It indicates 180 lb
